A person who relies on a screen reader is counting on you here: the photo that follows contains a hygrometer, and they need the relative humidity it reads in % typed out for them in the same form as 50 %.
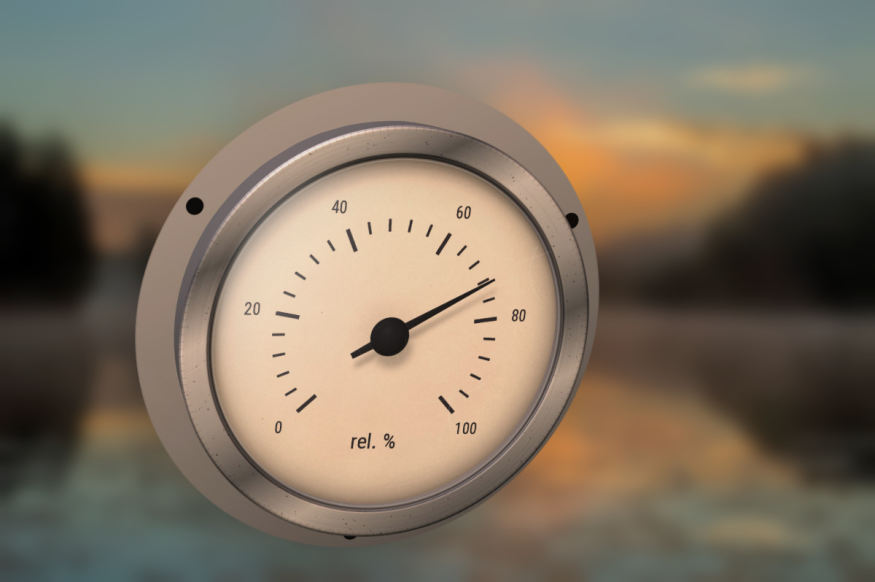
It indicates 72 %
